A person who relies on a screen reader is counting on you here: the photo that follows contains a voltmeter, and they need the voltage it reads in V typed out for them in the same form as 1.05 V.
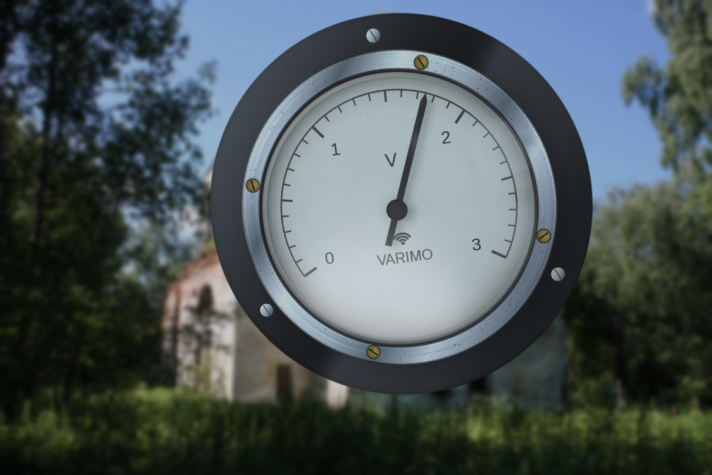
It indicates 1.75 V
